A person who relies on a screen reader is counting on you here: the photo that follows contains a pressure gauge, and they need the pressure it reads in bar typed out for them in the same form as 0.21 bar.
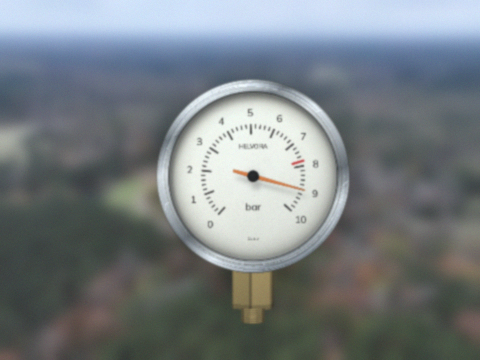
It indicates 9 bar
